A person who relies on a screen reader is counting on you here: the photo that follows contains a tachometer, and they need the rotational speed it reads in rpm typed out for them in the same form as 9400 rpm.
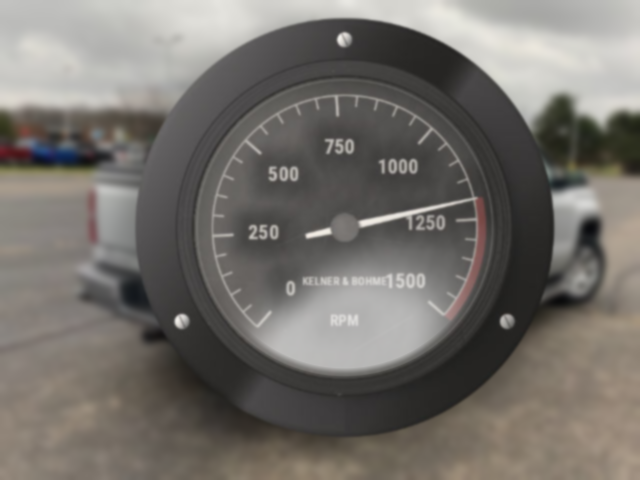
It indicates 1200 rpm
